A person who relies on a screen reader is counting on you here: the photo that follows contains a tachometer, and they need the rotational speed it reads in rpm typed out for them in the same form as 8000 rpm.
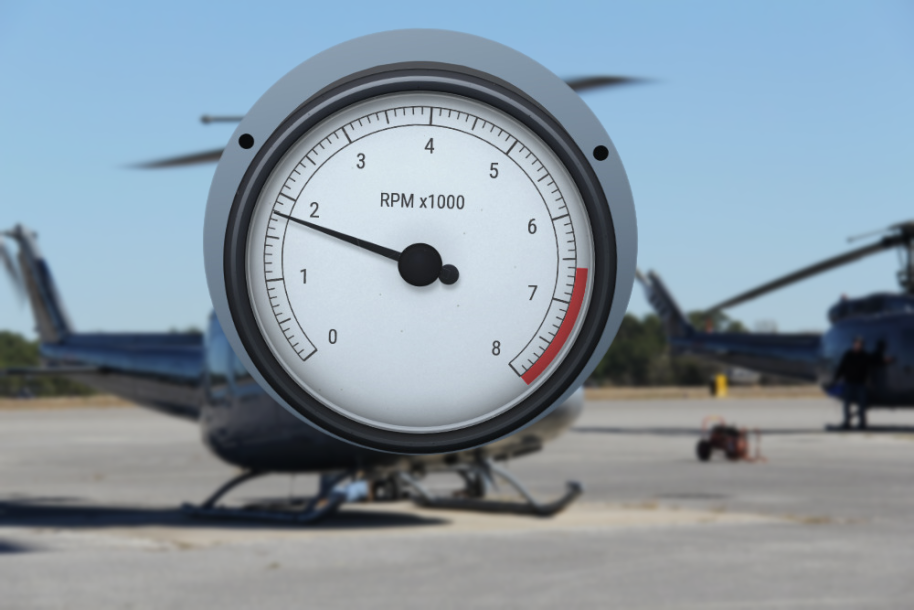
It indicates 1800 rpm
